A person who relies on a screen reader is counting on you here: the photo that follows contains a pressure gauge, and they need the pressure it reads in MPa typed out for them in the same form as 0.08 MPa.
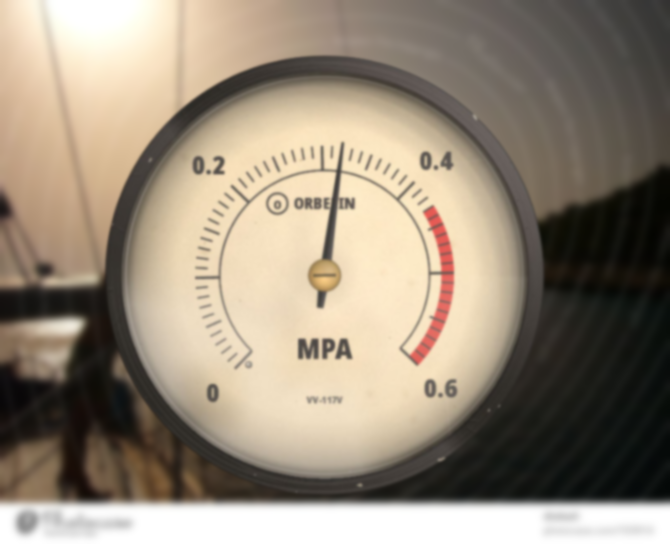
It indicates 0.32 MPa
